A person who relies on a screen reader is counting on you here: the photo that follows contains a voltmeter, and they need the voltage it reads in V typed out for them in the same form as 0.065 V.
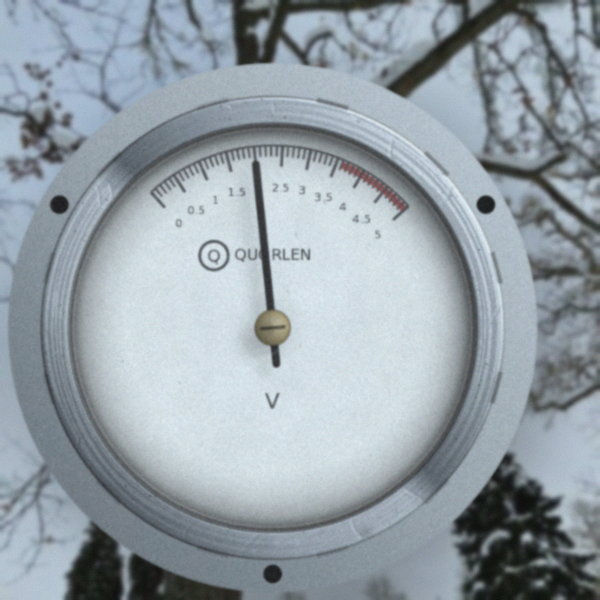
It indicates 2 V
